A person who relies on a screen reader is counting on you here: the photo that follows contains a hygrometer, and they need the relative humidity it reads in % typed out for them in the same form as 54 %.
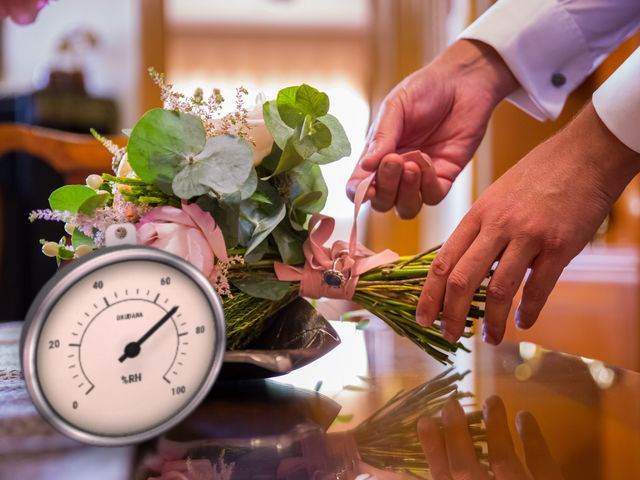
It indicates 68 %
